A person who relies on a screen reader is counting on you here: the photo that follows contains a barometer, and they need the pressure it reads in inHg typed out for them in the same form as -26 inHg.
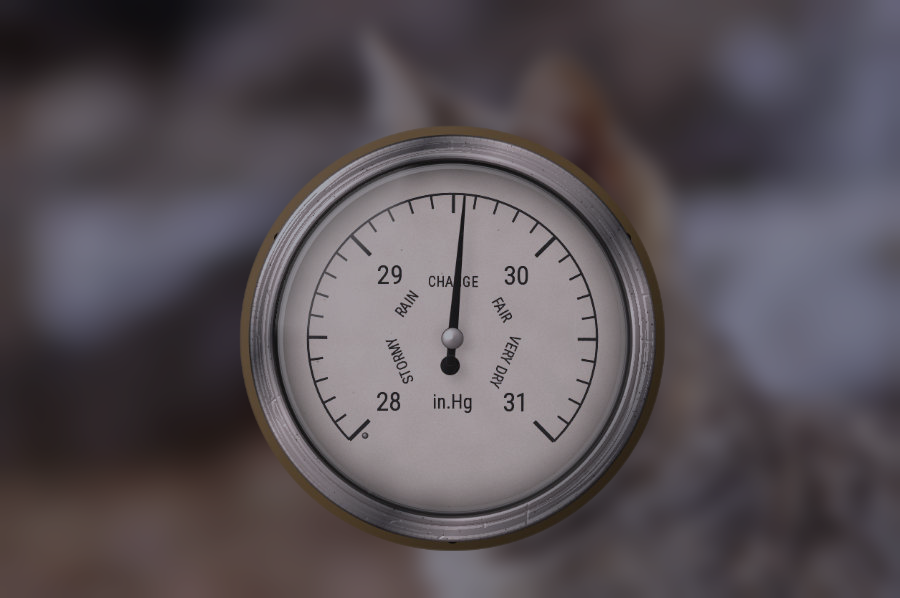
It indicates 29.55 inHg
